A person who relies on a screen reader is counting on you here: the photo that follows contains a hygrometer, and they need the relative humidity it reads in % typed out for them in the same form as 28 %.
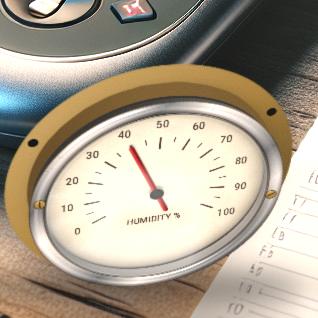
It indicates 40 %
